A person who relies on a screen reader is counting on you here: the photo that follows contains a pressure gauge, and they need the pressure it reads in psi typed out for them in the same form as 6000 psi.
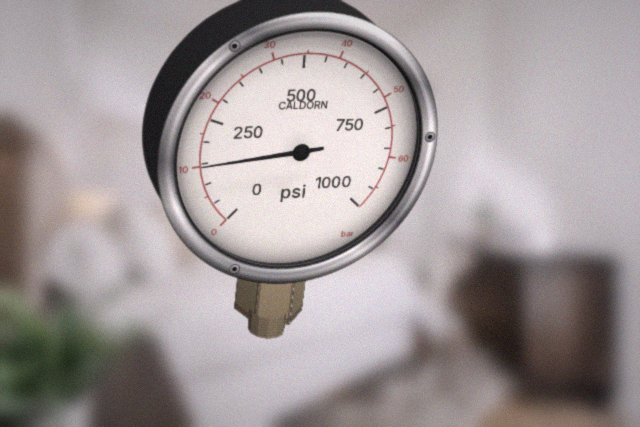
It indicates 150 psi
